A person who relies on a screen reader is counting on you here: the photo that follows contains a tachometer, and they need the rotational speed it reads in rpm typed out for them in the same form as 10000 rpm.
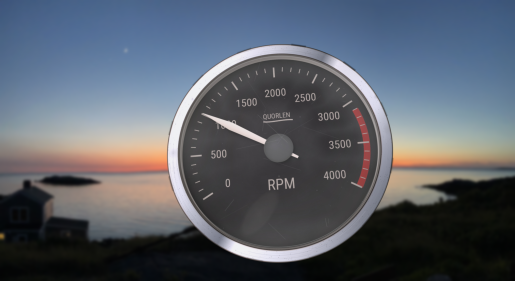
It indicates 1000 rpm
